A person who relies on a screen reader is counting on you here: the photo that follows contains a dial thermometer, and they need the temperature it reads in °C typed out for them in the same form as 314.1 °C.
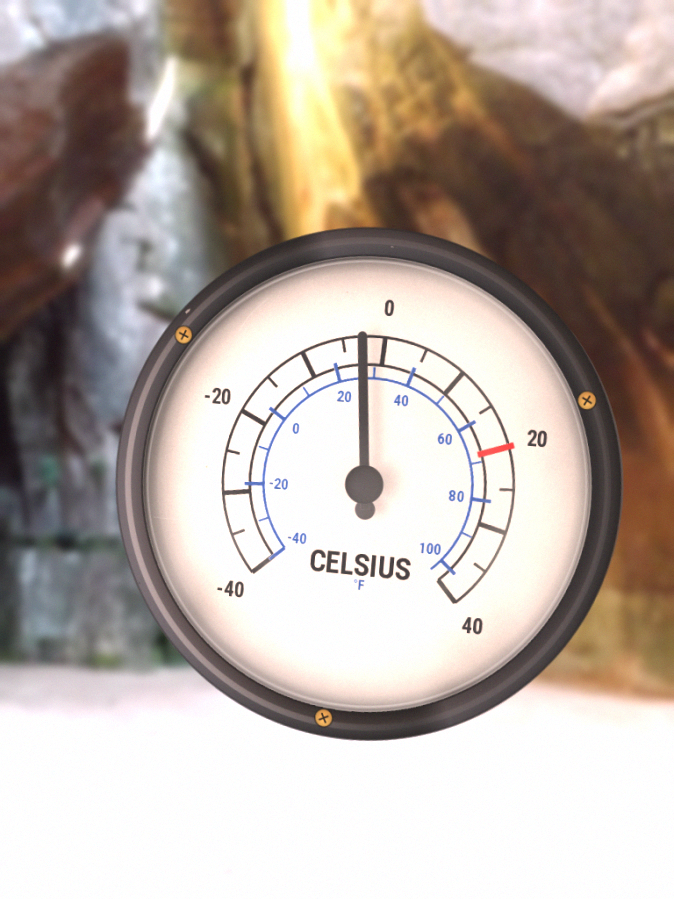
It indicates -2.5 °C
